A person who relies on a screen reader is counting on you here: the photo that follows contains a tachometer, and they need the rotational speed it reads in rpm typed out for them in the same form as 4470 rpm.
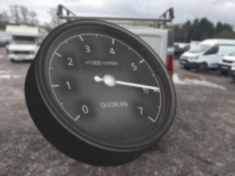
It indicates 6000 rpm
